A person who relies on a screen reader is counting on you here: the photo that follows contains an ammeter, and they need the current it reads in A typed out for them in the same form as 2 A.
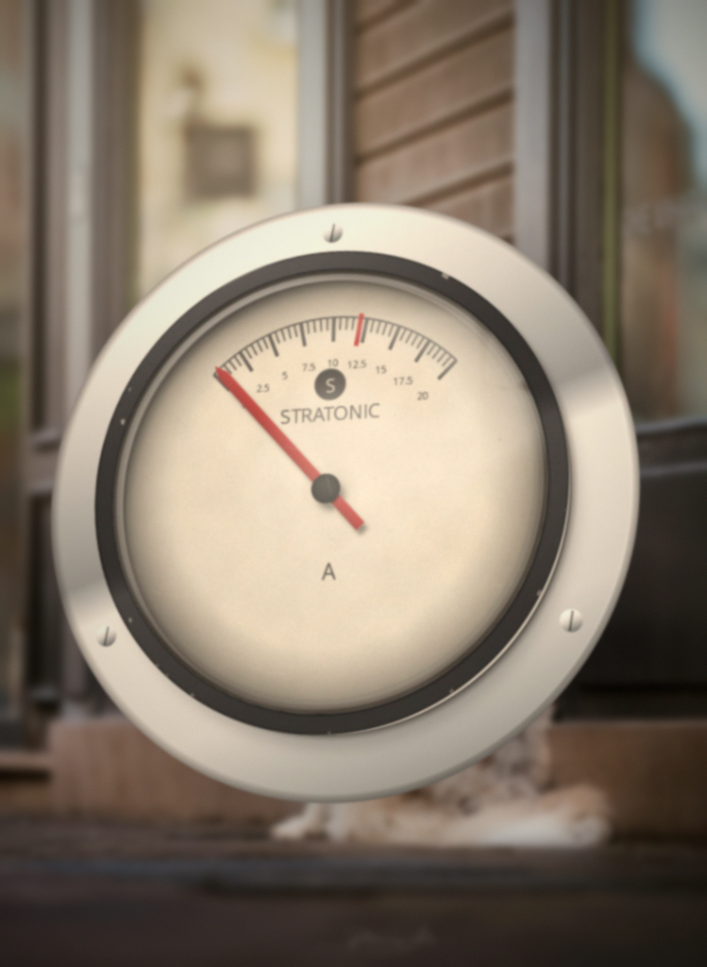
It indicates 0.5 A
